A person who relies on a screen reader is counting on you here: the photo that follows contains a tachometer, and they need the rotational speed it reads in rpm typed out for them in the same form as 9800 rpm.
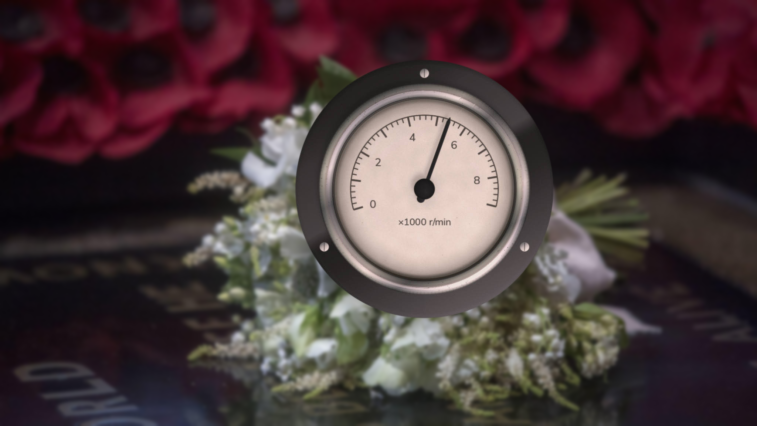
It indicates 5400 rpm
